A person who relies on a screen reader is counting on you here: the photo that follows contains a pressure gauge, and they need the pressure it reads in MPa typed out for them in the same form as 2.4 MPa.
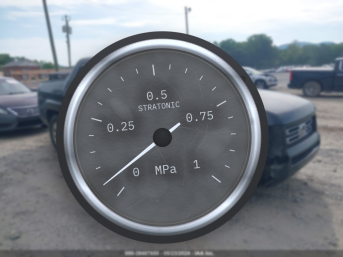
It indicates 0.05 MPa
